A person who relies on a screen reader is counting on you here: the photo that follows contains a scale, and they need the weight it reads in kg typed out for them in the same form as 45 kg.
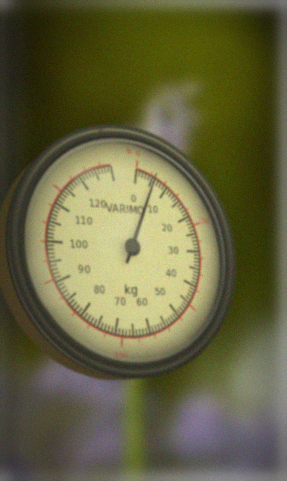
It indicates 5 kg
